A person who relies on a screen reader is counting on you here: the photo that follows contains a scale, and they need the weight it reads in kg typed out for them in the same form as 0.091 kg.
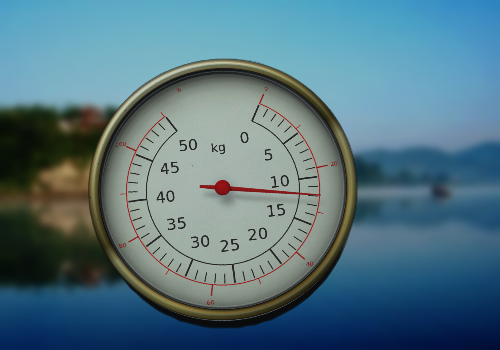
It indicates 12 kg
